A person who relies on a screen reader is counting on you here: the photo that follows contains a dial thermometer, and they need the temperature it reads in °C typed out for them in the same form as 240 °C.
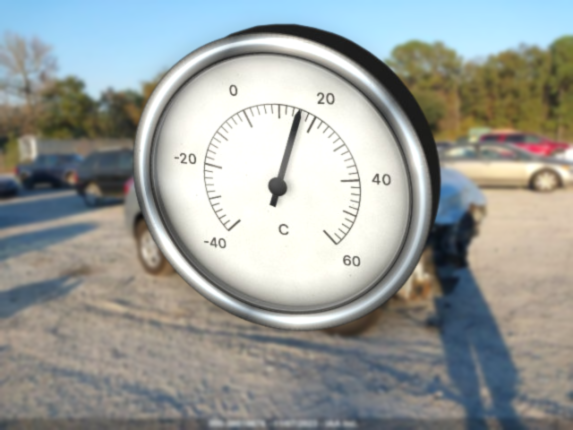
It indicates 16 °C
